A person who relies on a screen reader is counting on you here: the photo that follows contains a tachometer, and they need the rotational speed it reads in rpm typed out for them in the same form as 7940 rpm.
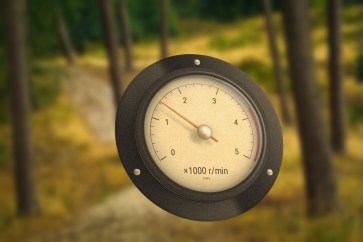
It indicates 1400 rpm
